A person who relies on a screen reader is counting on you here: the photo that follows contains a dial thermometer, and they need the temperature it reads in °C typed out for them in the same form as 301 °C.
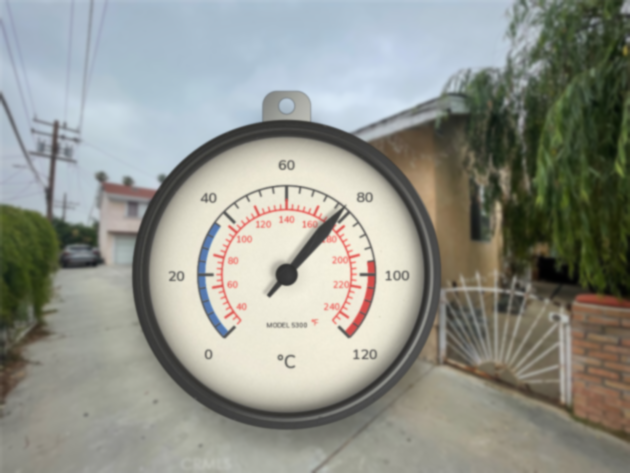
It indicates 78 °C
